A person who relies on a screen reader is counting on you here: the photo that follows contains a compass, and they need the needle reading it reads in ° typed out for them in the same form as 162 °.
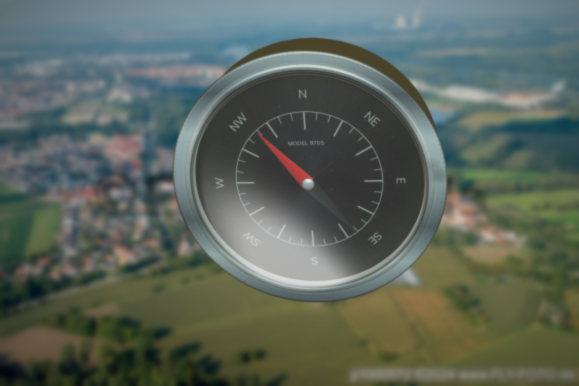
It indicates 320 °
